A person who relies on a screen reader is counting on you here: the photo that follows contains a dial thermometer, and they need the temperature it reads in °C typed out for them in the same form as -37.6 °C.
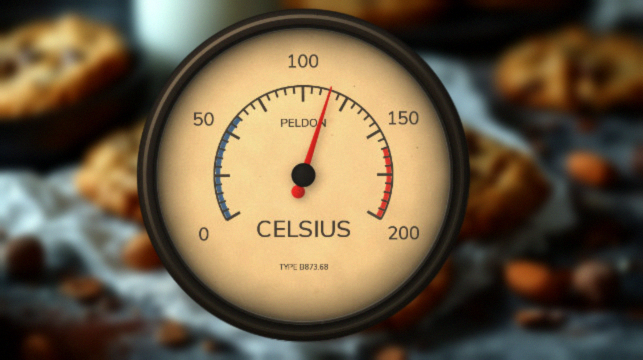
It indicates 115 °C
